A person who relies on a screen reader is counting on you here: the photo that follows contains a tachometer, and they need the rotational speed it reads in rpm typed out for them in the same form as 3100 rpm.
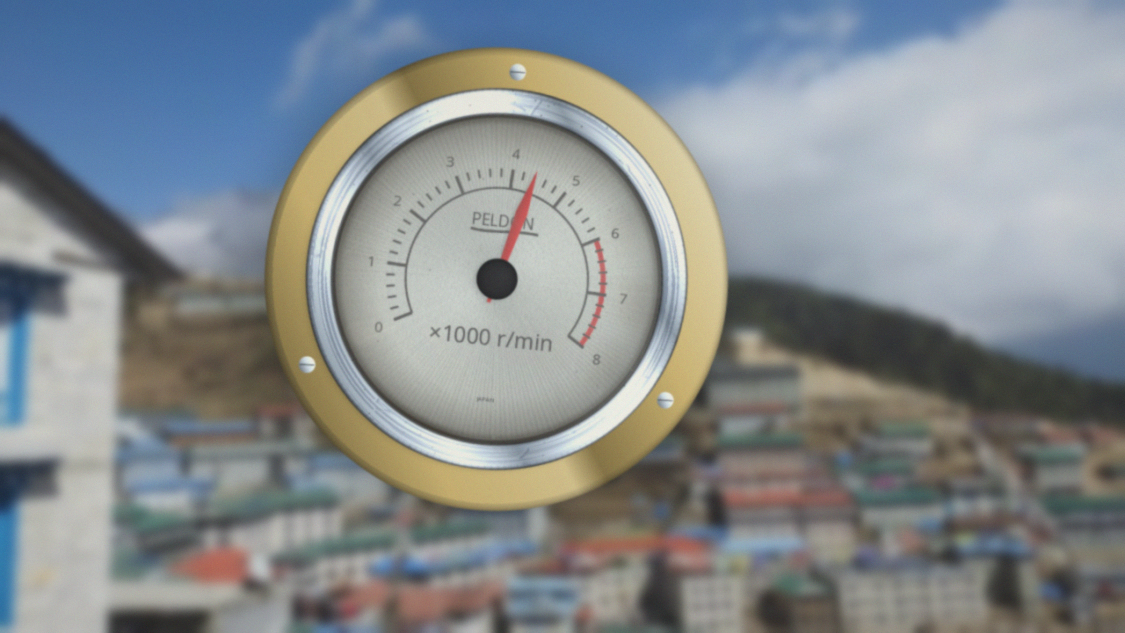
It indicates 4400 rpm
